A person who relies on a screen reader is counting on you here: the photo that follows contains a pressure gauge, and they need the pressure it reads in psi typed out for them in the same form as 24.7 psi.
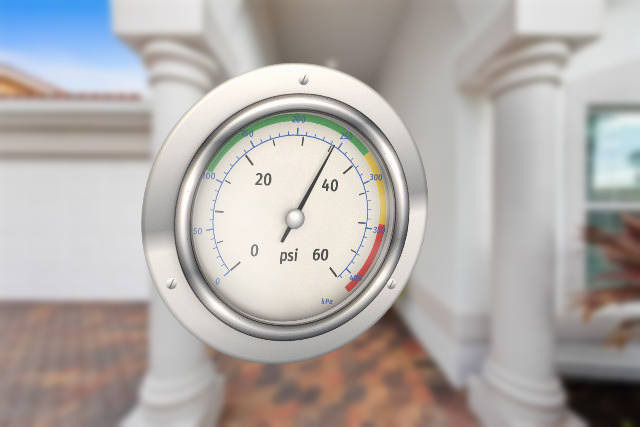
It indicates 35 psi
